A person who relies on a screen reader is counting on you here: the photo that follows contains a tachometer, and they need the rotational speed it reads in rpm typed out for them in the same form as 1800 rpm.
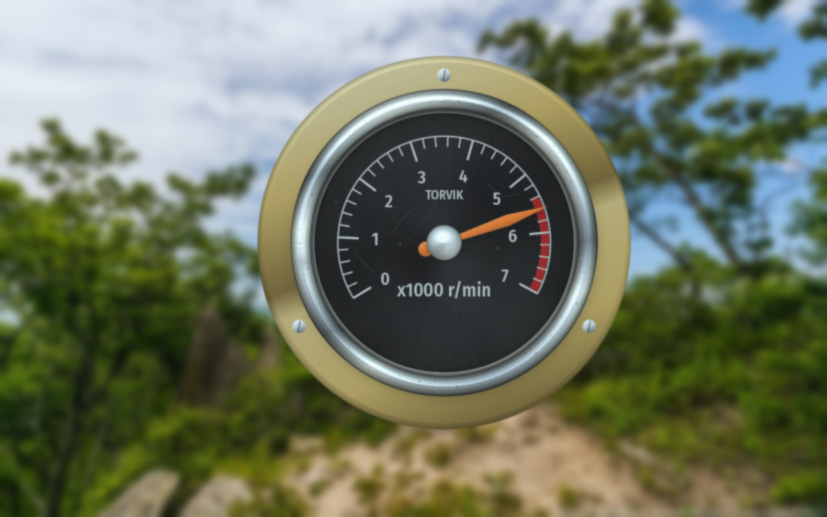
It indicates 5600 rpm
